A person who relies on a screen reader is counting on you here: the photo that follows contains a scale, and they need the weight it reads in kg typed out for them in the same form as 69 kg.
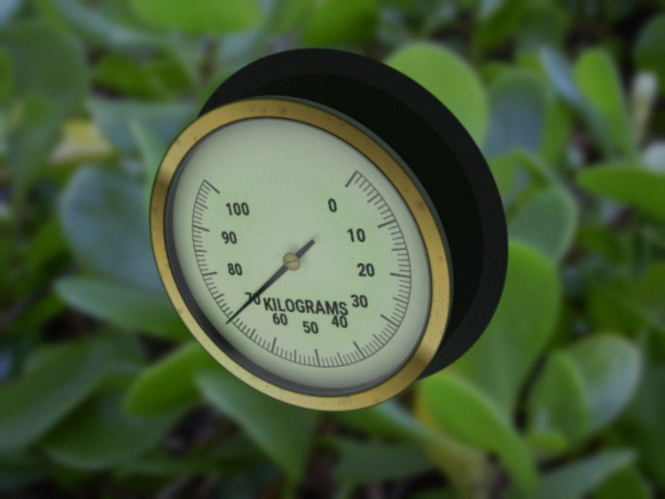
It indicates 70 kg
